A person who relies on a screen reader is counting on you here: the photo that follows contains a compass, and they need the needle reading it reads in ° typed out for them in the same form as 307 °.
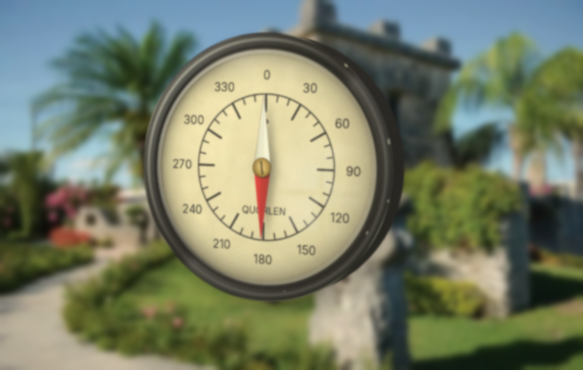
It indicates 180 °
